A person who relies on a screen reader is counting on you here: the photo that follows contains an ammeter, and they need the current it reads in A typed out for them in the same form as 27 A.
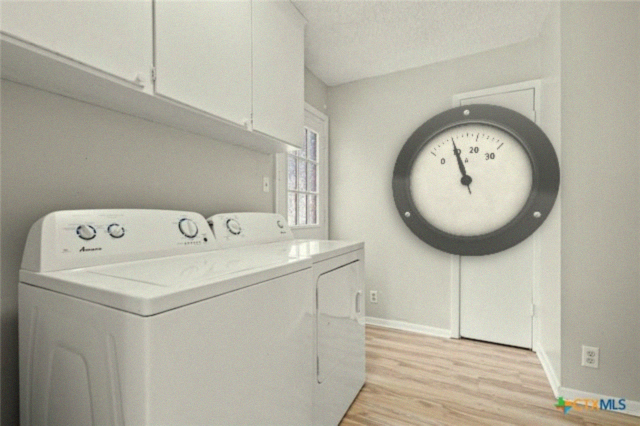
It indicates 10 A
